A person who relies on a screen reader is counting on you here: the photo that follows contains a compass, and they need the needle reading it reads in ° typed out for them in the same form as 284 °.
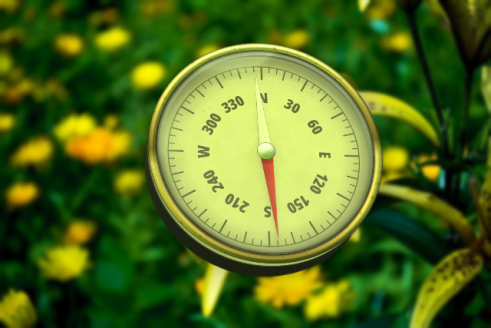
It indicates 175 °
